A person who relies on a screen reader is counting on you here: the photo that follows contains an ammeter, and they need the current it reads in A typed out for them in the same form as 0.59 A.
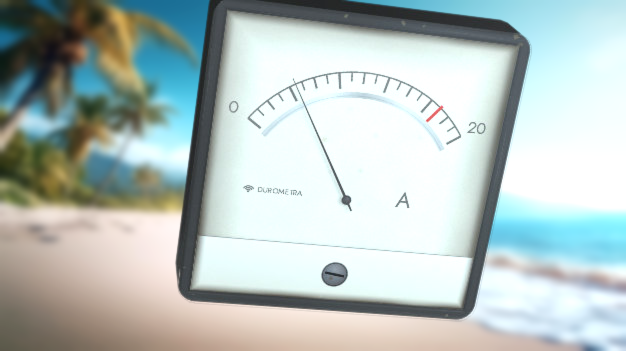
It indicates 4.5 A
